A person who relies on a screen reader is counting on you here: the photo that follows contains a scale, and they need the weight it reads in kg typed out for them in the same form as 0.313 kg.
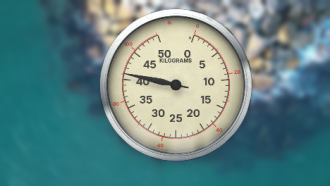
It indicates 41 kg
